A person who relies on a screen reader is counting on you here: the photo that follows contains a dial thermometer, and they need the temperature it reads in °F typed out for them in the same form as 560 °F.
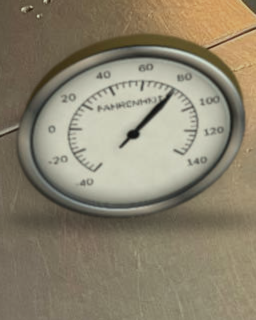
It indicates 80 °F
